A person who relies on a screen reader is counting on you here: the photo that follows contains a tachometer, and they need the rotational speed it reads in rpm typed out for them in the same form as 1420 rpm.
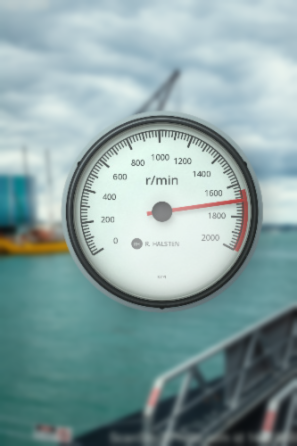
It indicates 1700 rpm
